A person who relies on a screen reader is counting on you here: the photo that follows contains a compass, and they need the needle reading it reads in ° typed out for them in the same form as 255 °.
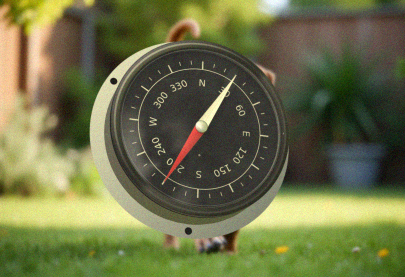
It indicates 210 °
